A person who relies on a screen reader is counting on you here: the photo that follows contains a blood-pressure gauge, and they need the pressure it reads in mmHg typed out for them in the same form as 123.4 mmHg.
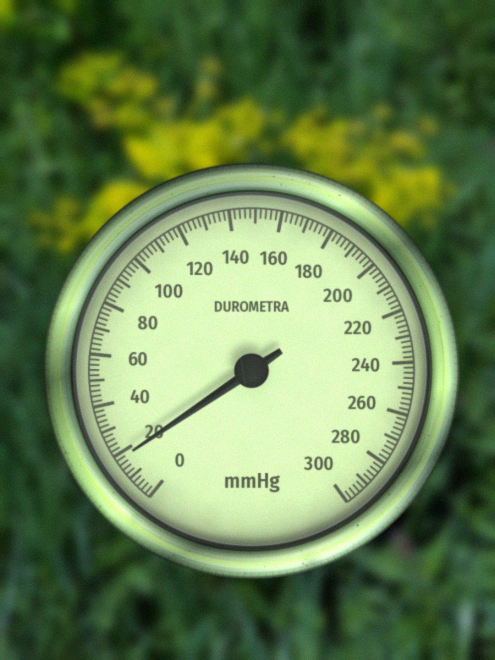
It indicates 18 mmHg
